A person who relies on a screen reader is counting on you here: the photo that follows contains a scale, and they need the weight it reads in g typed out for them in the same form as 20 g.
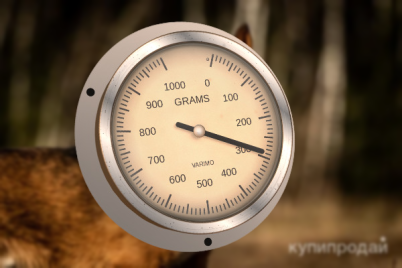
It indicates 290 g
